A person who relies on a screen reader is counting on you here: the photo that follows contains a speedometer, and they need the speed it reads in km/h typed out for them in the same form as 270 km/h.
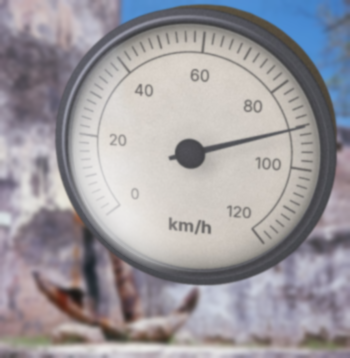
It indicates 90 km/h
